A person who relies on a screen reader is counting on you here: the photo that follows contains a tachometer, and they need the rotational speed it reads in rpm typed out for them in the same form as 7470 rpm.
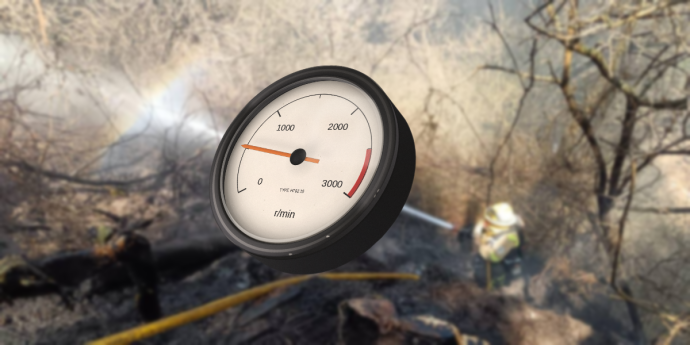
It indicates 500 rpm
